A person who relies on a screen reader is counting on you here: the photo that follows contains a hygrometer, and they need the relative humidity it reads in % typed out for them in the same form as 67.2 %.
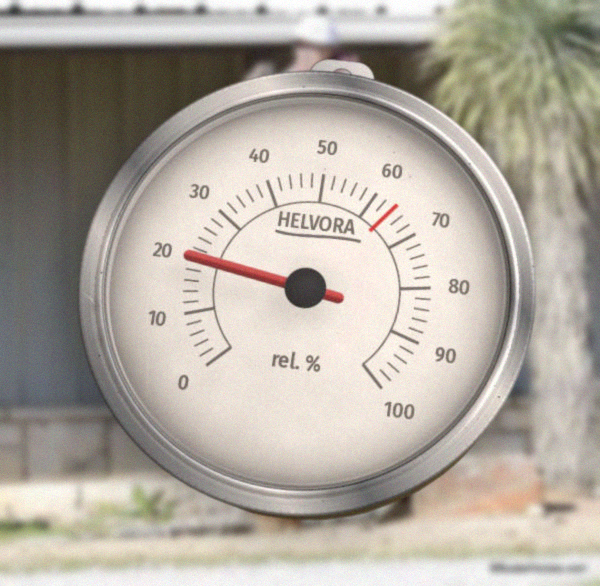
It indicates 20 %
